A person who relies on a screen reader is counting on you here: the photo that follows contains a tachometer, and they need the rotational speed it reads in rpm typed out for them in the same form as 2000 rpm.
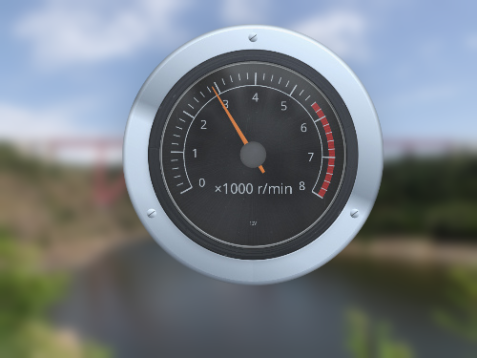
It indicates 2900 rpm
